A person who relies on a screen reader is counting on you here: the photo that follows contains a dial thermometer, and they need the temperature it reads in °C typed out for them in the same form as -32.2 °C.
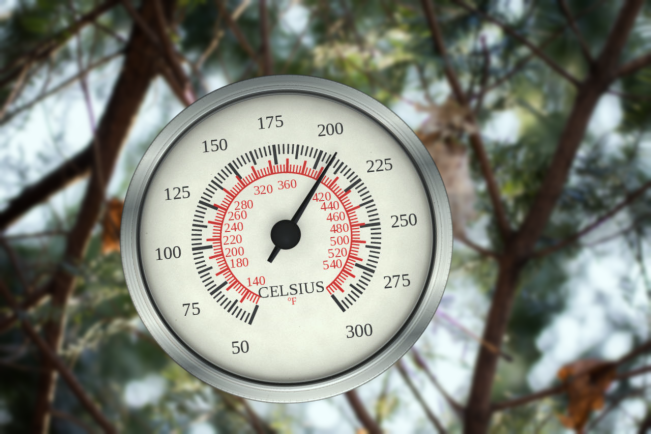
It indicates 207.5 °C
